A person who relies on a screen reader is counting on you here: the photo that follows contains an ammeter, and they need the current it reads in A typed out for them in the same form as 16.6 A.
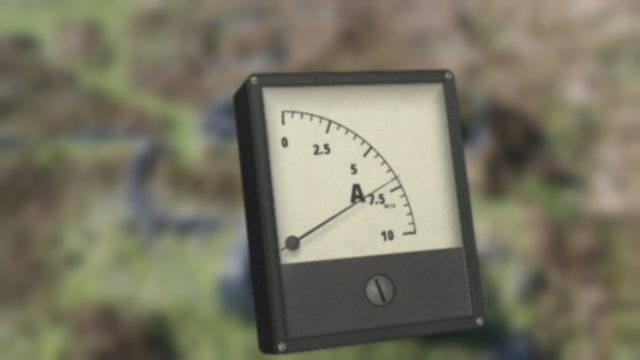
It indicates 7 A
